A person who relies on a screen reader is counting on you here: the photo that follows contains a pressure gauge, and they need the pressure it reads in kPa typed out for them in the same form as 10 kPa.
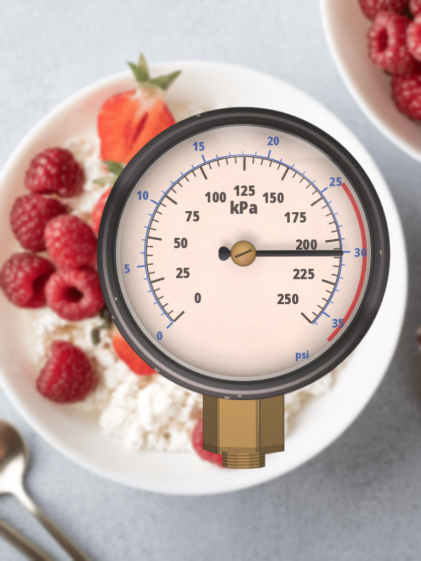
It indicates 207.5 kPa
